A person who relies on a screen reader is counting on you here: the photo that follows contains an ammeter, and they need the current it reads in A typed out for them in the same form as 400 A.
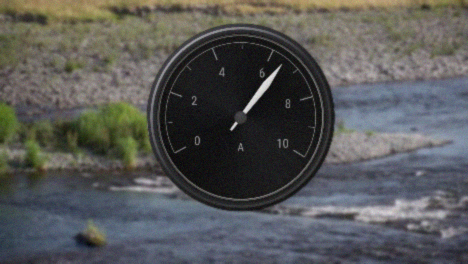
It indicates 6.5 A
